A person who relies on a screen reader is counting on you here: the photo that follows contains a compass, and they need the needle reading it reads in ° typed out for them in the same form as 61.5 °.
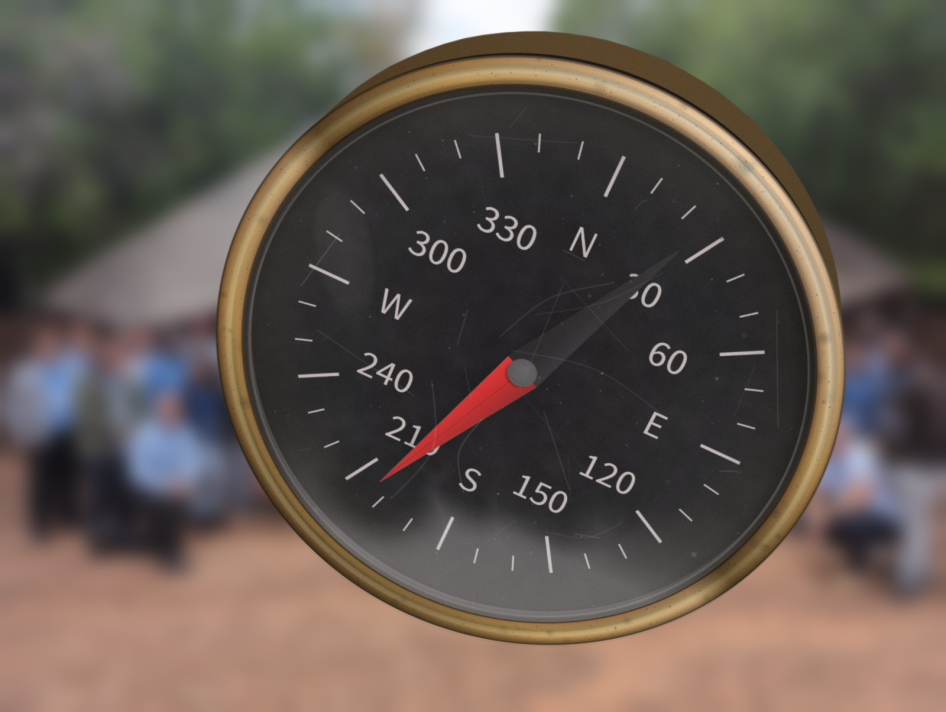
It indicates 205 °
